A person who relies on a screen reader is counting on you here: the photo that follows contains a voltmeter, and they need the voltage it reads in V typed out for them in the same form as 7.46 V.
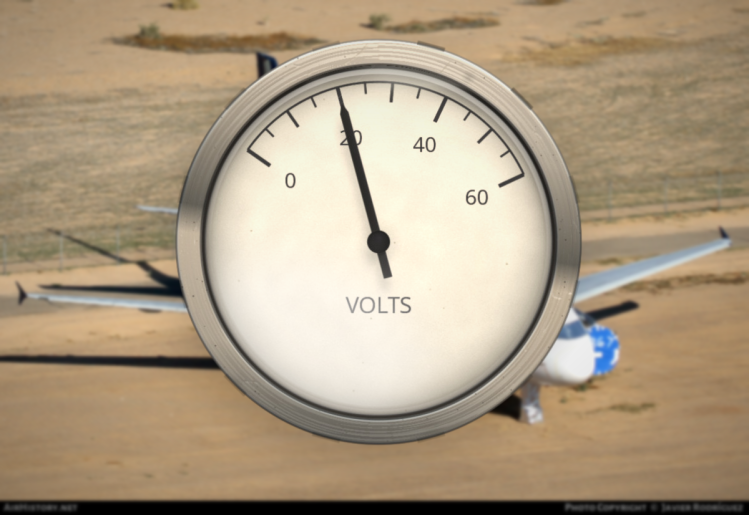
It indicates 20 V
